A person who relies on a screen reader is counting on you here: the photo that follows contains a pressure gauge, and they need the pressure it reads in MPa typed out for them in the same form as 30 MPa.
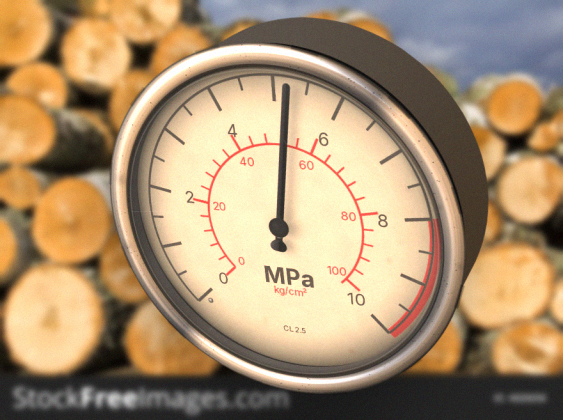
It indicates 5.25 MPa
